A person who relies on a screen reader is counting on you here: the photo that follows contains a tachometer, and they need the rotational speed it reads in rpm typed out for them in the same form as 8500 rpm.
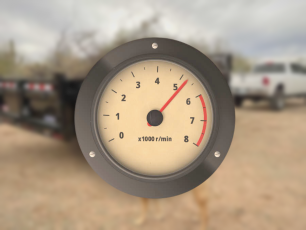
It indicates 5250 rpm
